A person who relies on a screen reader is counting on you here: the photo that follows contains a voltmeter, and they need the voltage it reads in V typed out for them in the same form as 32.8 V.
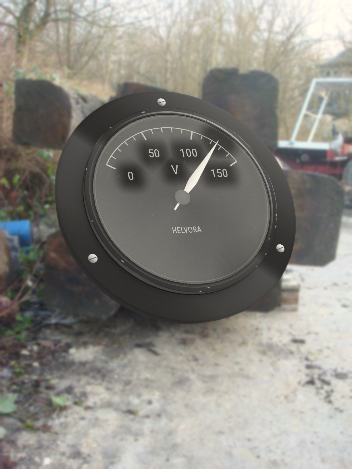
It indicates 125 V
